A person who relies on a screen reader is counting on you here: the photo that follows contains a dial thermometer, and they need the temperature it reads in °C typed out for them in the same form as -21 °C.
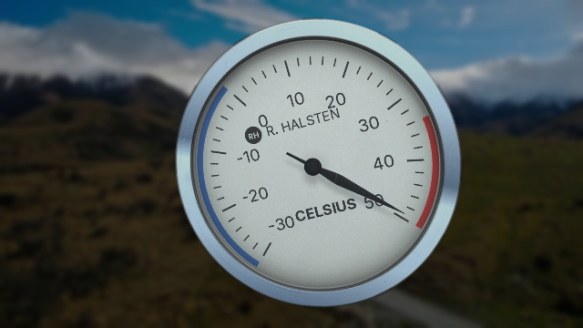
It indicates 49 °C
